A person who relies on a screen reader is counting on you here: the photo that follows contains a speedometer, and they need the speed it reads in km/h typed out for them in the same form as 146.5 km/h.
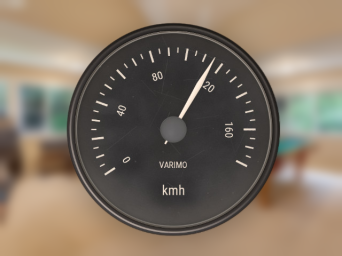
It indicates 115 km/h
